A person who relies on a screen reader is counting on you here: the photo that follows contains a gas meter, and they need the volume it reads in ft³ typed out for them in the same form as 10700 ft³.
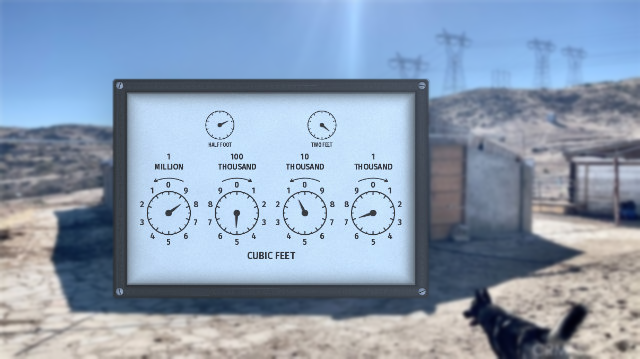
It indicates 850700 ft³
